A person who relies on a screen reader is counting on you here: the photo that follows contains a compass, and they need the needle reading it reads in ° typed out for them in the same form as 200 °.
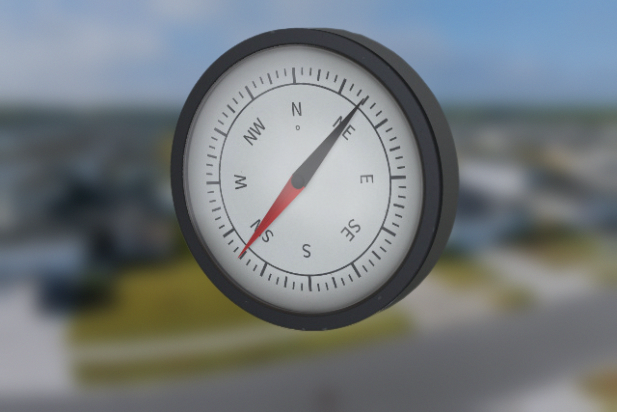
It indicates 225 °
